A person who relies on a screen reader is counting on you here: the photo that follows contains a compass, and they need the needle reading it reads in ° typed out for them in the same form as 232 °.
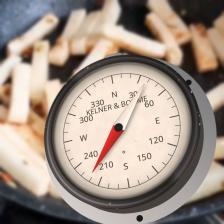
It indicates 220 °
